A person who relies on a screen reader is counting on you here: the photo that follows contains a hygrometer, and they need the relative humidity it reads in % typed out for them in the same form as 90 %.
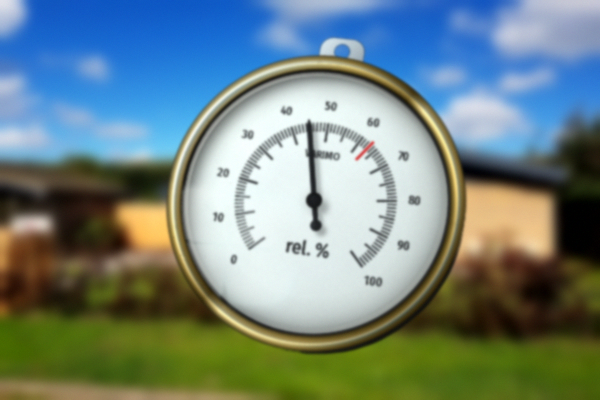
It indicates 45 %
